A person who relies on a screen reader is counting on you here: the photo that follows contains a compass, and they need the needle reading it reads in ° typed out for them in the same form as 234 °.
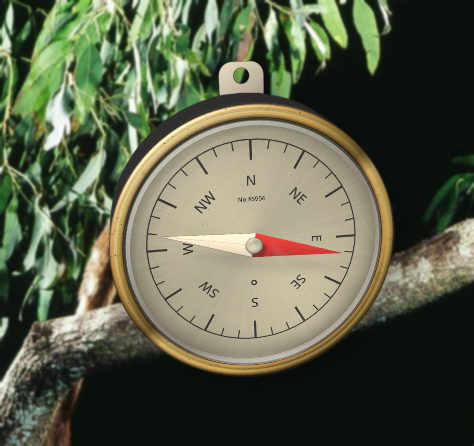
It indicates 100 °
